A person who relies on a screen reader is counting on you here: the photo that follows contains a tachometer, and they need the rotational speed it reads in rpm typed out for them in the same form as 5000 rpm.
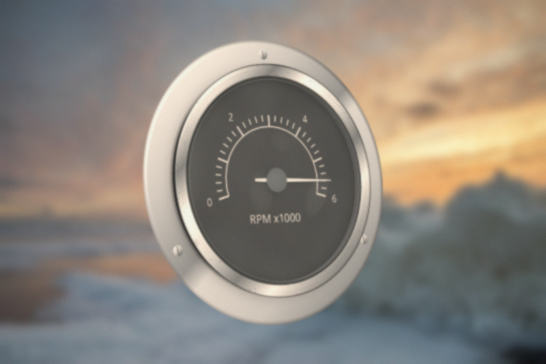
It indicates 5600 rpm
